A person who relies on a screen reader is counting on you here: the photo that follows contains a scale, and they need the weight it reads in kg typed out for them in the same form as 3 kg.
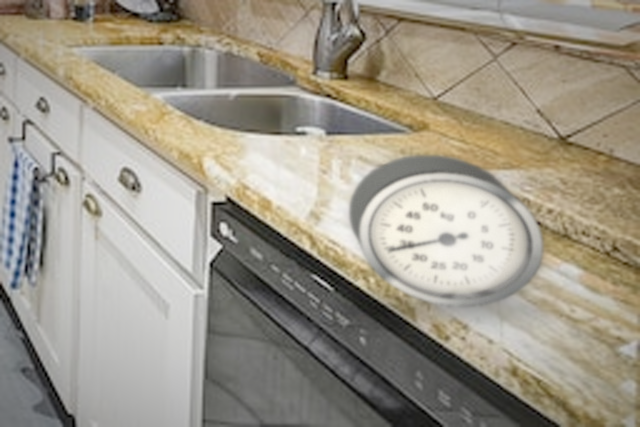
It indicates 35 kg
